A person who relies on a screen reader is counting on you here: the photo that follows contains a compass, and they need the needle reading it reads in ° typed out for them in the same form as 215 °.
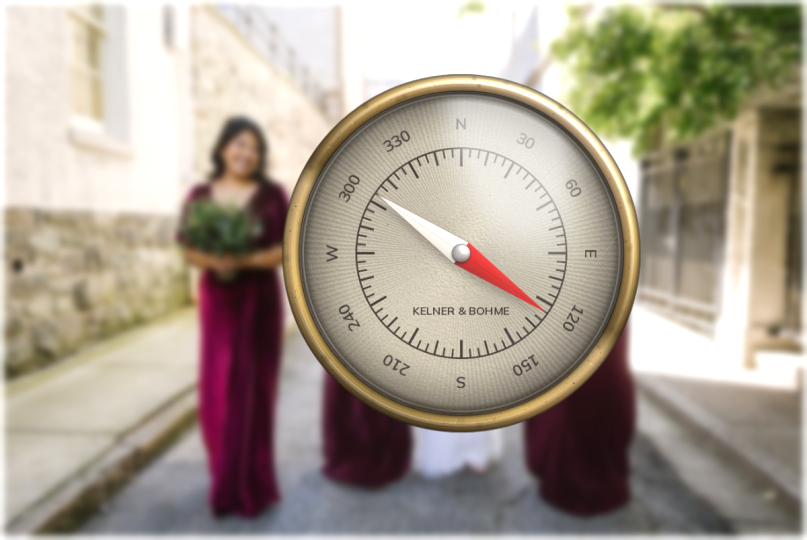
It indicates 125 °
